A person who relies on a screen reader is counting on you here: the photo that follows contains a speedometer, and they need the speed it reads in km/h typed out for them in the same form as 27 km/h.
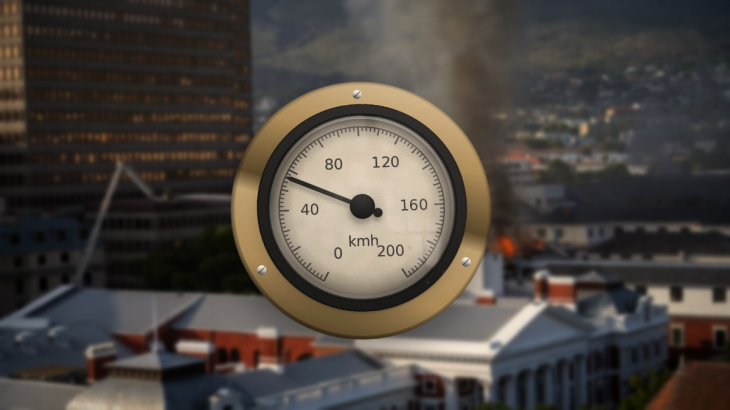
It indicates 56 km/h
